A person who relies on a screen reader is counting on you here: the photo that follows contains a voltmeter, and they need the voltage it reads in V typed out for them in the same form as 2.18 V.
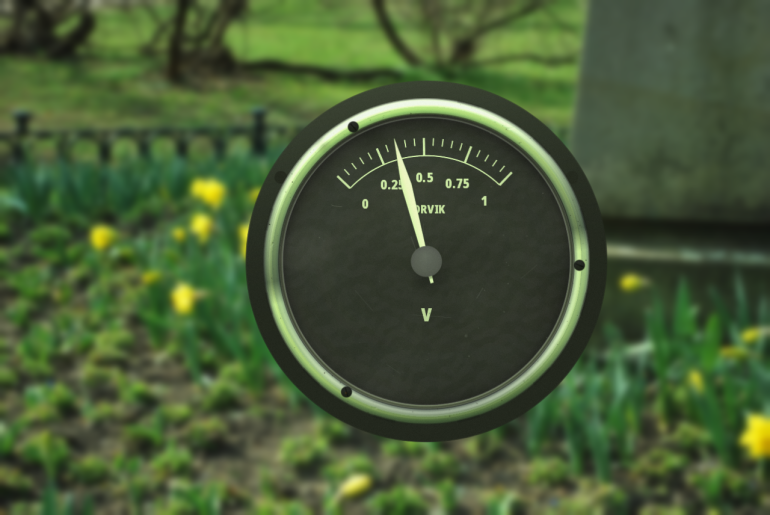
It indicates 0.35 V
